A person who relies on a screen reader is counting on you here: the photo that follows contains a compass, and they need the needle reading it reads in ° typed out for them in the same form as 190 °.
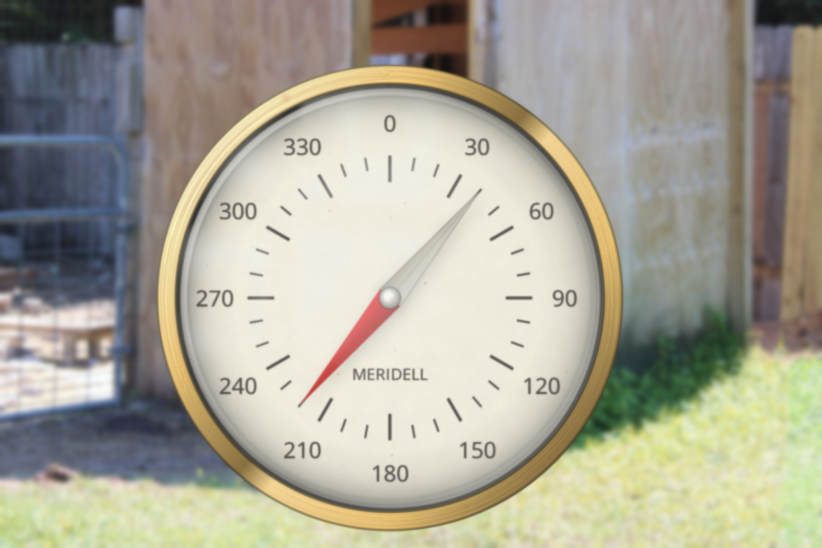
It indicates 220 °
